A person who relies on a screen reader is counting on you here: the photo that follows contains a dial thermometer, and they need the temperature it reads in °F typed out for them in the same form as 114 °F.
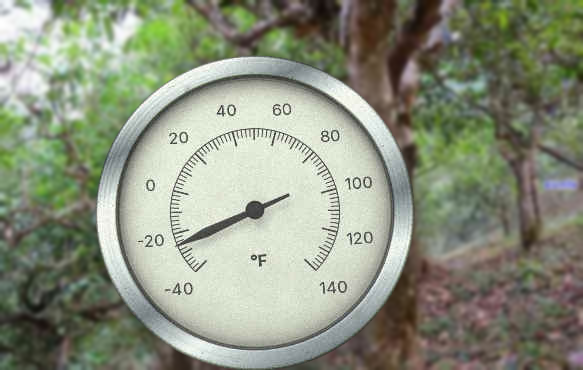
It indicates -26 °F
